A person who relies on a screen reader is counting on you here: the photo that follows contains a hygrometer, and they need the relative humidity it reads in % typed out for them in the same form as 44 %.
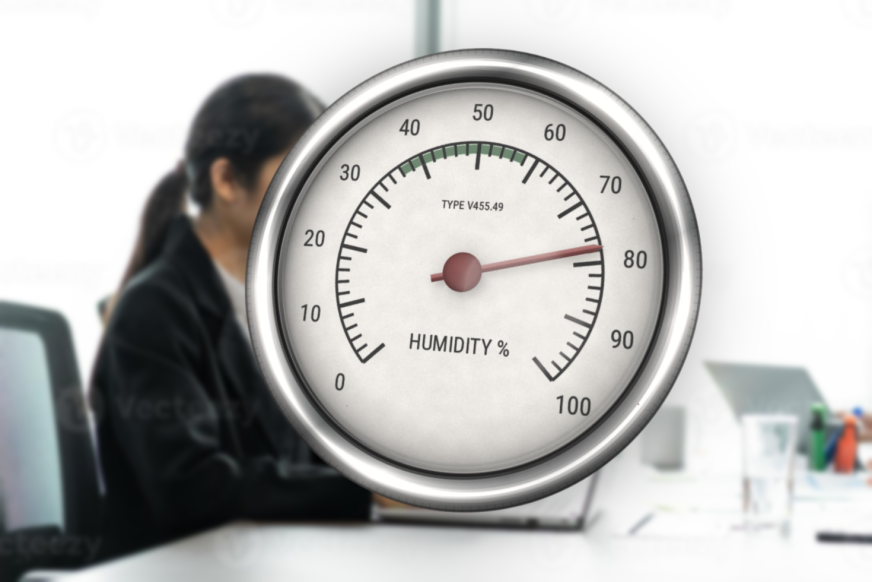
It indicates 78 %
